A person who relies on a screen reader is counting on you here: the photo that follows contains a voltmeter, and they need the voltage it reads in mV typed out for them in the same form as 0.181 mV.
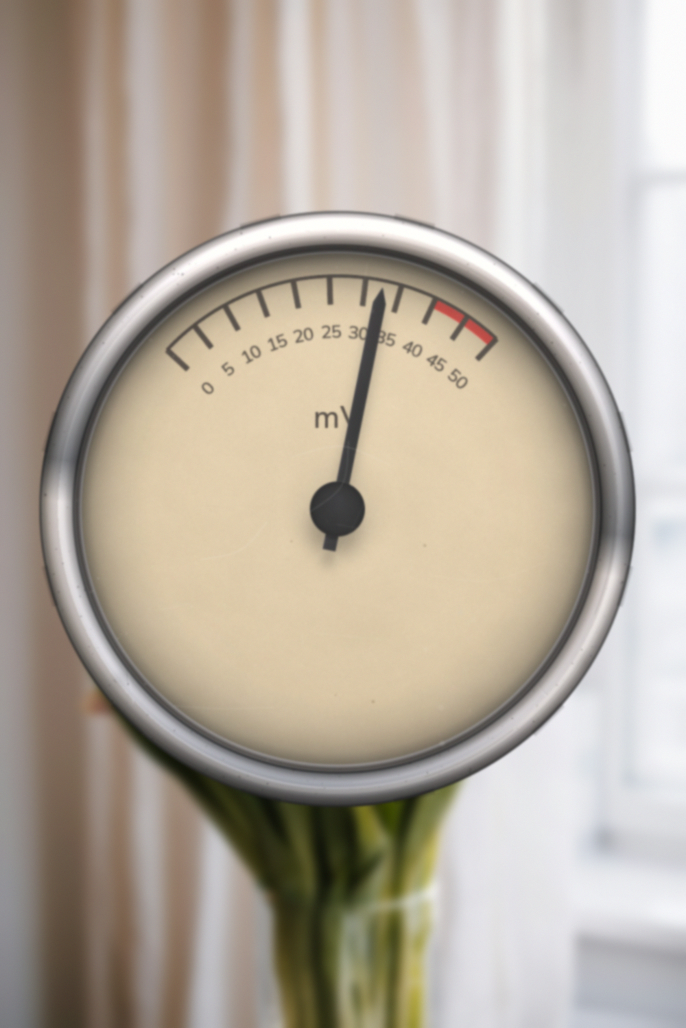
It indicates 32.5 mV
